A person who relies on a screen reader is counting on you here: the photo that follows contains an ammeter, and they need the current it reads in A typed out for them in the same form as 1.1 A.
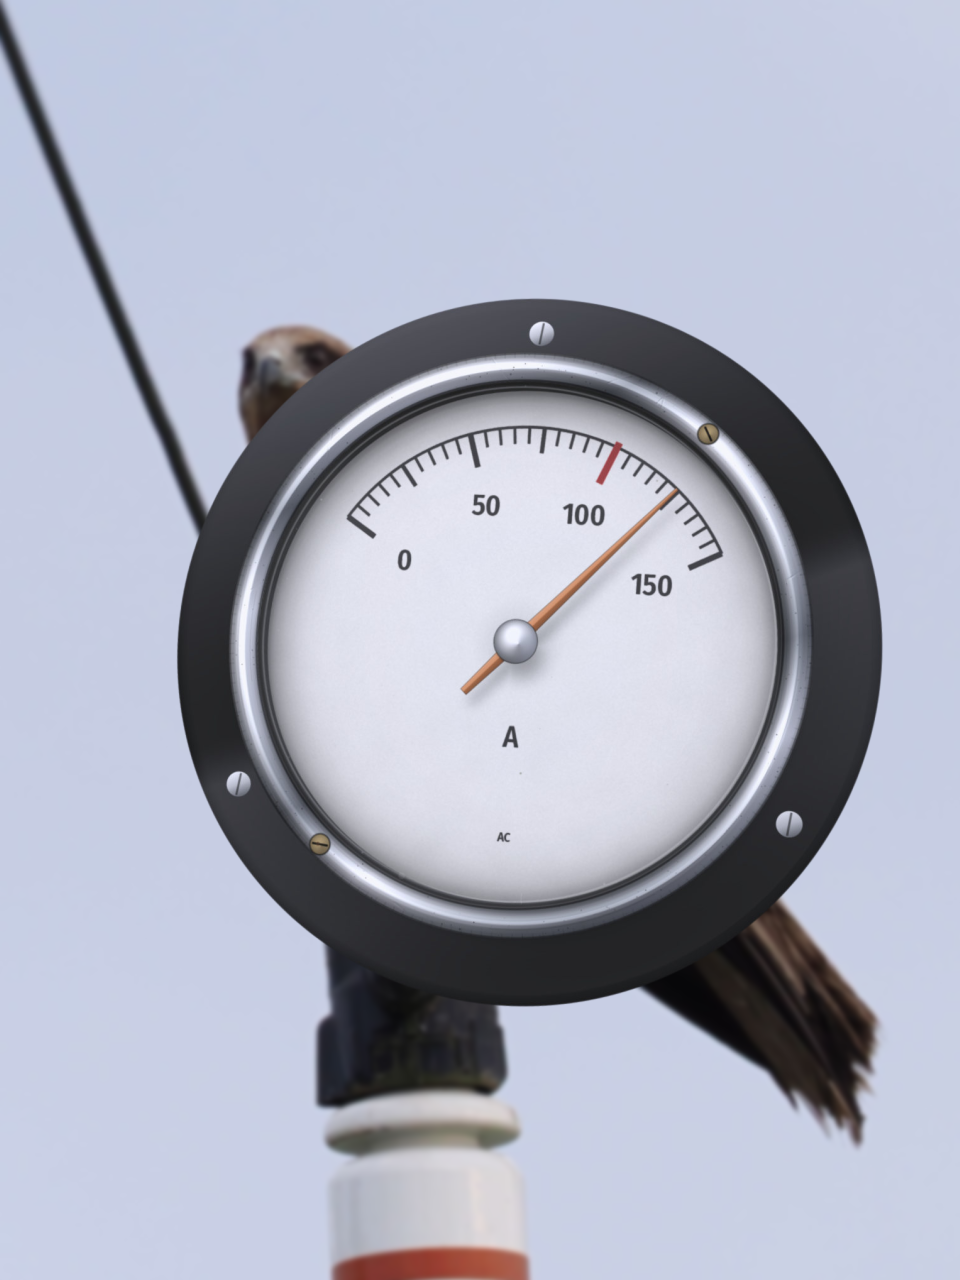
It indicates 125 A
